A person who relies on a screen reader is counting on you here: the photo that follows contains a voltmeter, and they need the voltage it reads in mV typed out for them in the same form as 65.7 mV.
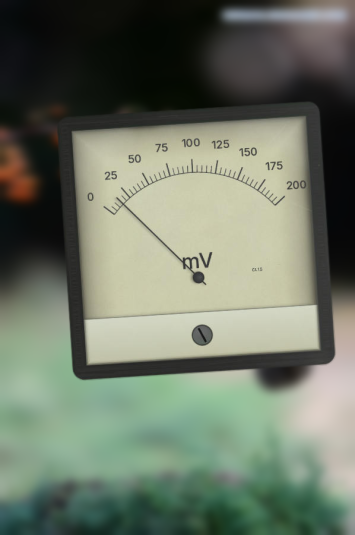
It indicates 15 mV
